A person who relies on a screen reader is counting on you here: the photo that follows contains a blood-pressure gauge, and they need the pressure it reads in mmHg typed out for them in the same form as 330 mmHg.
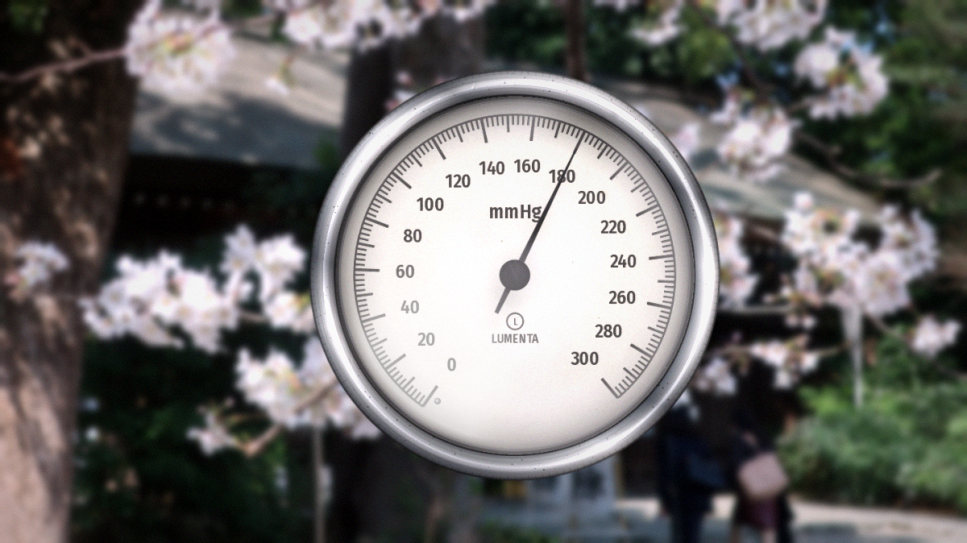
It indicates 180 mmHg
